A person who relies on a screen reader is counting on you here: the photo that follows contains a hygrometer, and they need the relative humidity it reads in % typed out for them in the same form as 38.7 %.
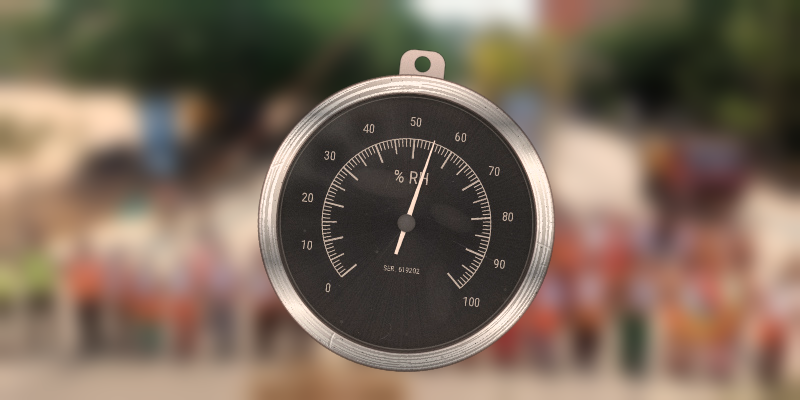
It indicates 55 %
